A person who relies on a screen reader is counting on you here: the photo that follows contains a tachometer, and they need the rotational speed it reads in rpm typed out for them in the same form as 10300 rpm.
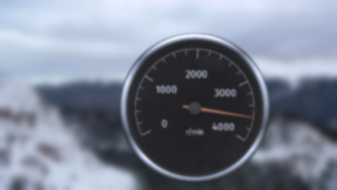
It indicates 3600 rpm
